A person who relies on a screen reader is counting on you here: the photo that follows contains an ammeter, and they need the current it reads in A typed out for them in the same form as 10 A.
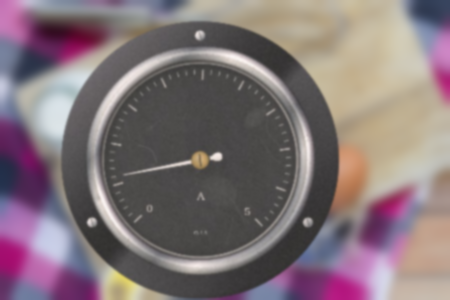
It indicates 0.6 A
